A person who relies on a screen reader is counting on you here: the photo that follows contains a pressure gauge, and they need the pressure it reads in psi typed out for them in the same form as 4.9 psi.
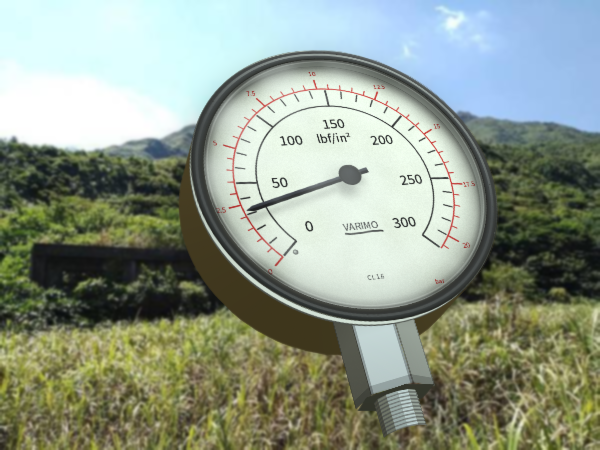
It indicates 30 psi
